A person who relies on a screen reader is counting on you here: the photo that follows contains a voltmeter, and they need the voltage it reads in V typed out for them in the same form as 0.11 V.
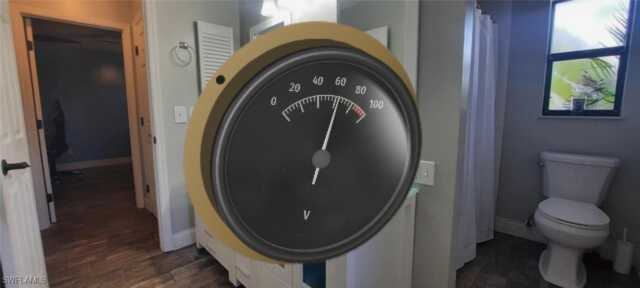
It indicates 60 V
